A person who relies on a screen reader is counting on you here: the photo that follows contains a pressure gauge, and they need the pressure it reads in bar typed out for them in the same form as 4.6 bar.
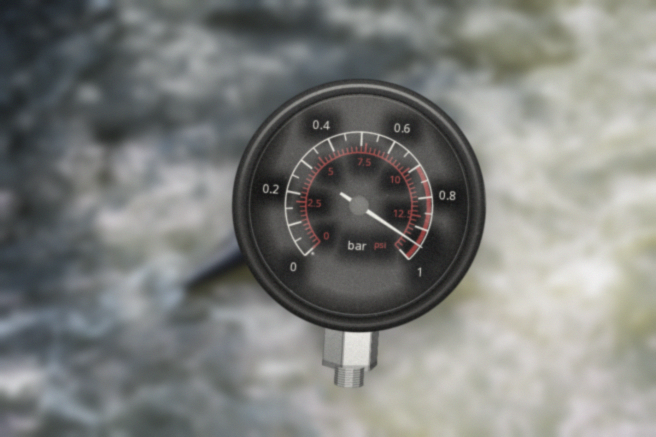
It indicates 0.95 bar
